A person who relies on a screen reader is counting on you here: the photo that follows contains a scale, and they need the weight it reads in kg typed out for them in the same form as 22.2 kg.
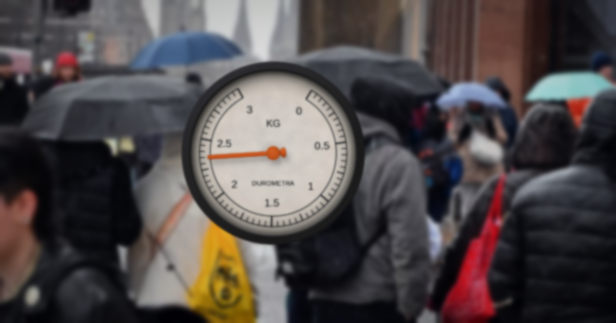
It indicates 2.35 kg
